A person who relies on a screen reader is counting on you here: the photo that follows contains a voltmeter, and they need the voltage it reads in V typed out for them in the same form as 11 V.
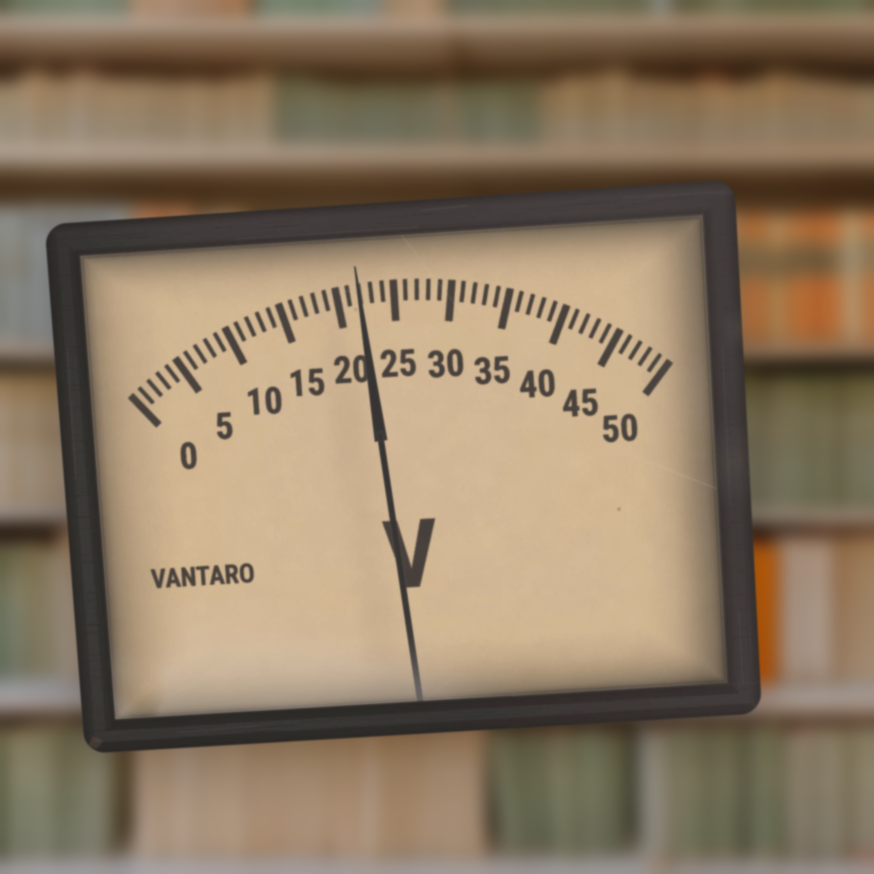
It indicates 22 V
